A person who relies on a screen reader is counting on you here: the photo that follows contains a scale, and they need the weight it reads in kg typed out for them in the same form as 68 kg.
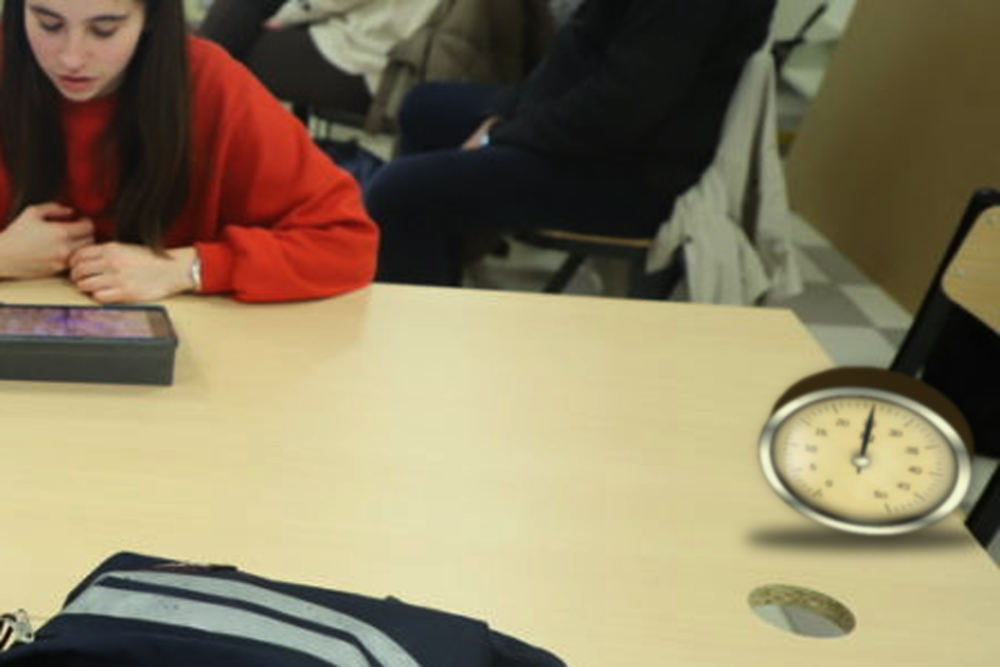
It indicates 25 kg
